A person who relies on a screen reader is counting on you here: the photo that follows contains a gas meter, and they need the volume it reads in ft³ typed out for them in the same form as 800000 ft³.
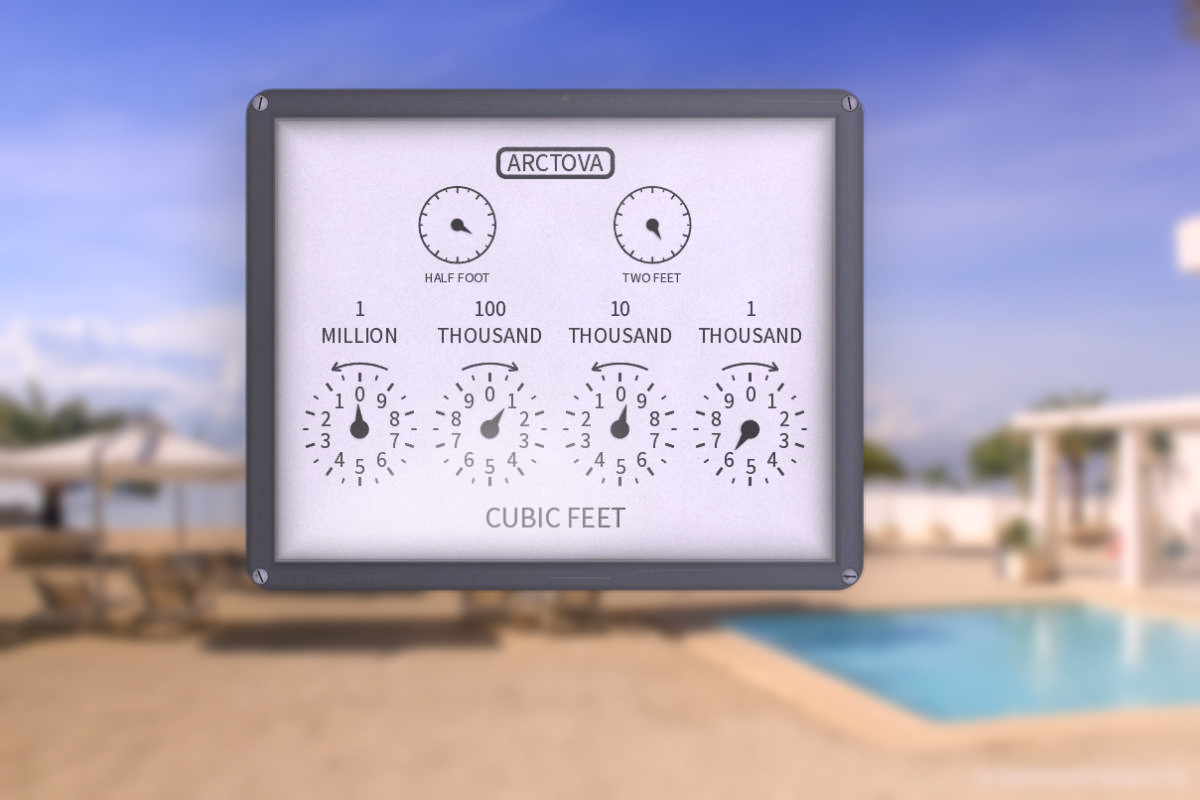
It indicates 9600 ft³
